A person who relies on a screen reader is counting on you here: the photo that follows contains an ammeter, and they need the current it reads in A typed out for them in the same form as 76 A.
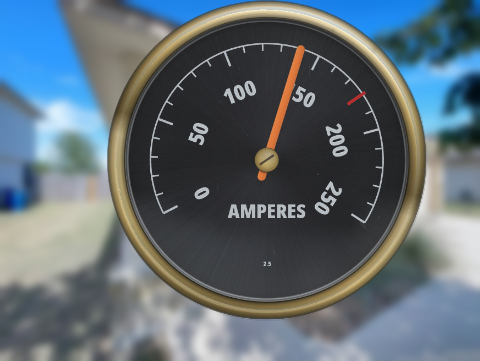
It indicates 140 A
